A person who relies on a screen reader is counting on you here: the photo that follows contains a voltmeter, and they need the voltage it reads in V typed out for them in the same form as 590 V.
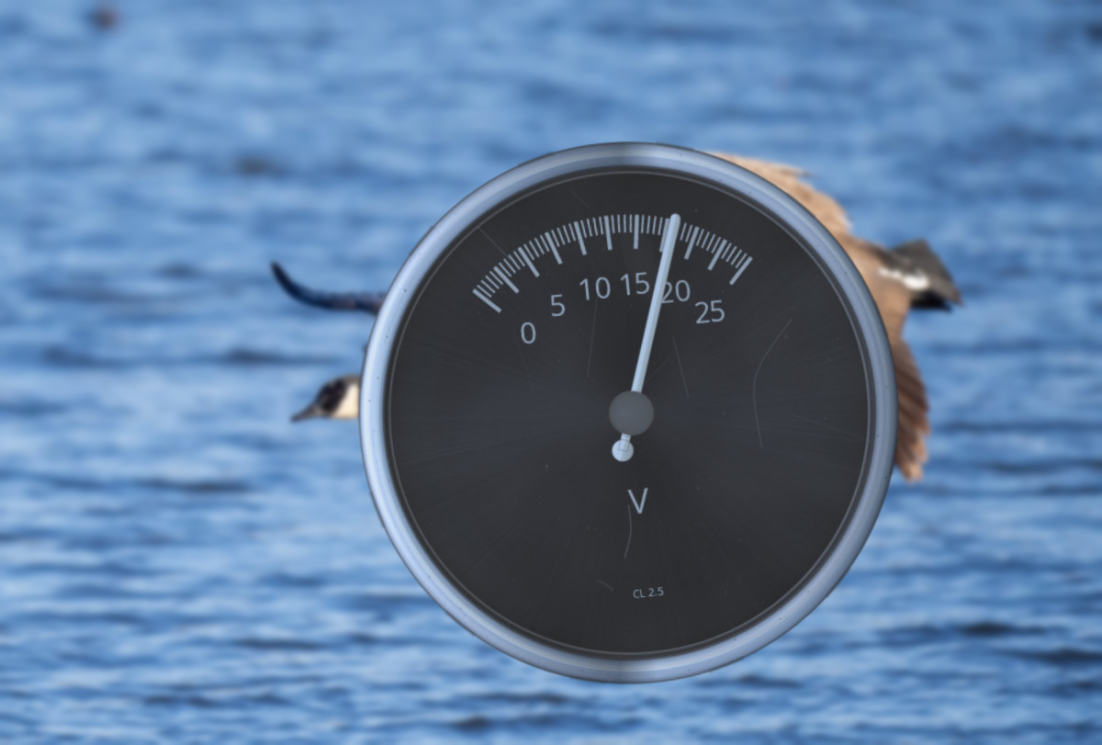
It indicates 18 V
